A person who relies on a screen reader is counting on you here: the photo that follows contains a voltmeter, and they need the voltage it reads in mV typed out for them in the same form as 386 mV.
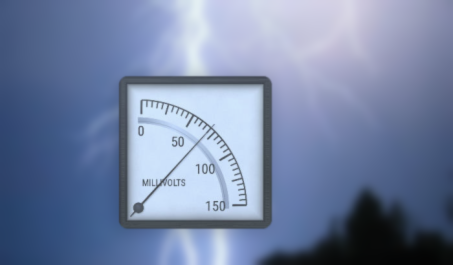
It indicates 70 mV
